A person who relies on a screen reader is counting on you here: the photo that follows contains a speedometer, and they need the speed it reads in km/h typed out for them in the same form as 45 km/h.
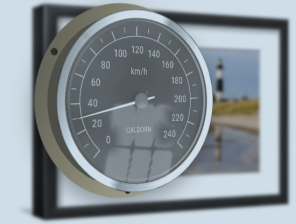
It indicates 30 km/h
